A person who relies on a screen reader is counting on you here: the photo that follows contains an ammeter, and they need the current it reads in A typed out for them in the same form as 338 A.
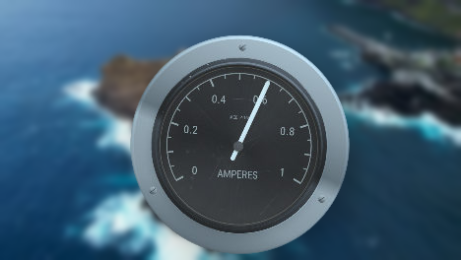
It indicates 0.6 A
